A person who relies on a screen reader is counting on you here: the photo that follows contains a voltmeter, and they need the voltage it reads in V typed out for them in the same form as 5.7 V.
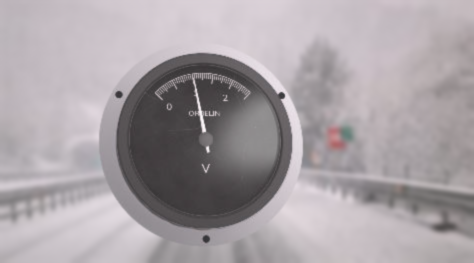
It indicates 1 V
